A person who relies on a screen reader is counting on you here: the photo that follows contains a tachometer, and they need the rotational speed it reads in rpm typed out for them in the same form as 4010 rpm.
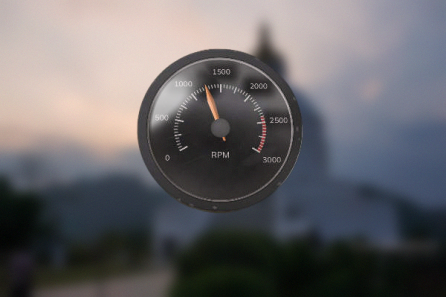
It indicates 1250 rpm
